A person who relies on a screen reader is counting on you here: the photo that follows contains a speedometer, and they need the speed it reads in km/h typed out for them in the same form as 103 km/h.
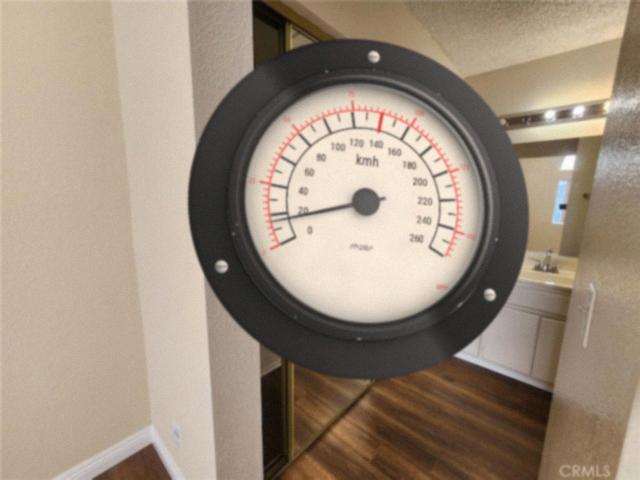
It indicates 15 km/h
